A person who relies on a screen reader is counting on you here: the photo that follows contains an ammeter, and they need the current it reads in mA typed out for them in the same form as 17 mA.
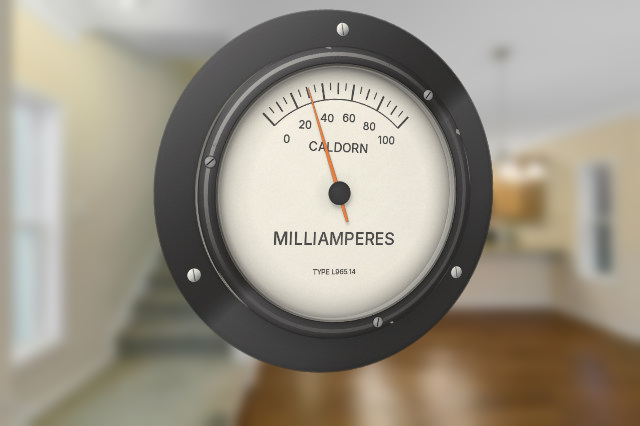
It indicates 30 mA
